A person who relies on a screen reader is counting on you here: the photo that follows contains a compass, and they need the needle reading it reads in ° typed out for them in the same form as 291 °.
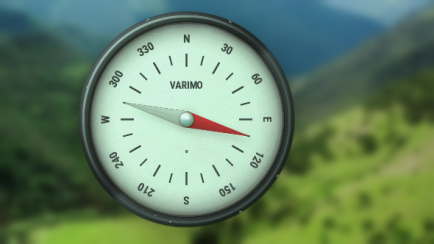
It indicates 105 °
